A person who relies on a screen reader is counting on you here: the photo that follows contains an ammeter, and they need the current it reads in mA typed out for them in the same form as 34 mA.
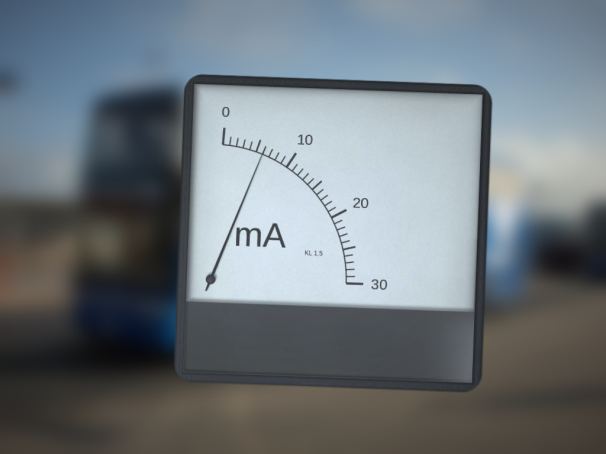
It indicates 6 mA
